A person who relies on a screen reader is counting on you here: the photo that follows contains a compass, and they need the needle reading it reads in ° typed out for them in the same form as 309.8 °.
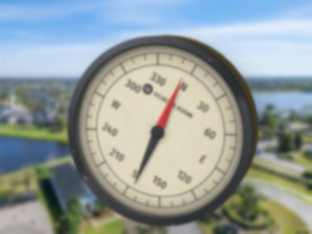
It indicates 355 °
